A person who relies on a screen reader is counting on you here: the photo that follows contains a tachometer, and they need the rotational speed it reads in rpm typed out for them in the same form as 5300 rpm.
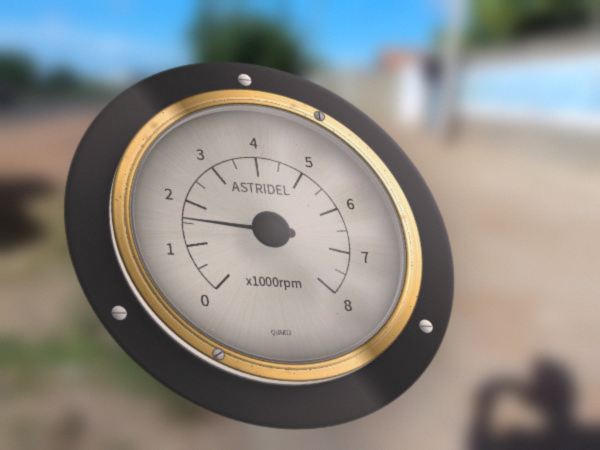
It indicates 1500 rpm
